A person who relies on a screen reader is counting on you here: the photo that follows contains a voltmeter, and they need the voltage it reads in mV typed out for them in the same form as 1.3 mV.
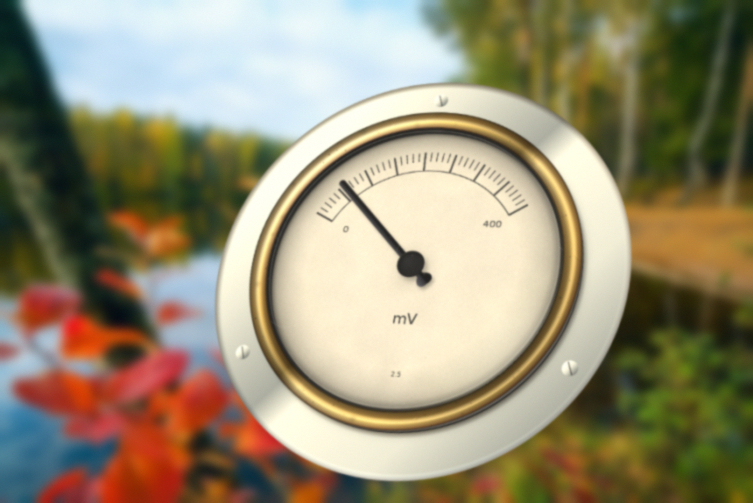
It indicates 60 mV
